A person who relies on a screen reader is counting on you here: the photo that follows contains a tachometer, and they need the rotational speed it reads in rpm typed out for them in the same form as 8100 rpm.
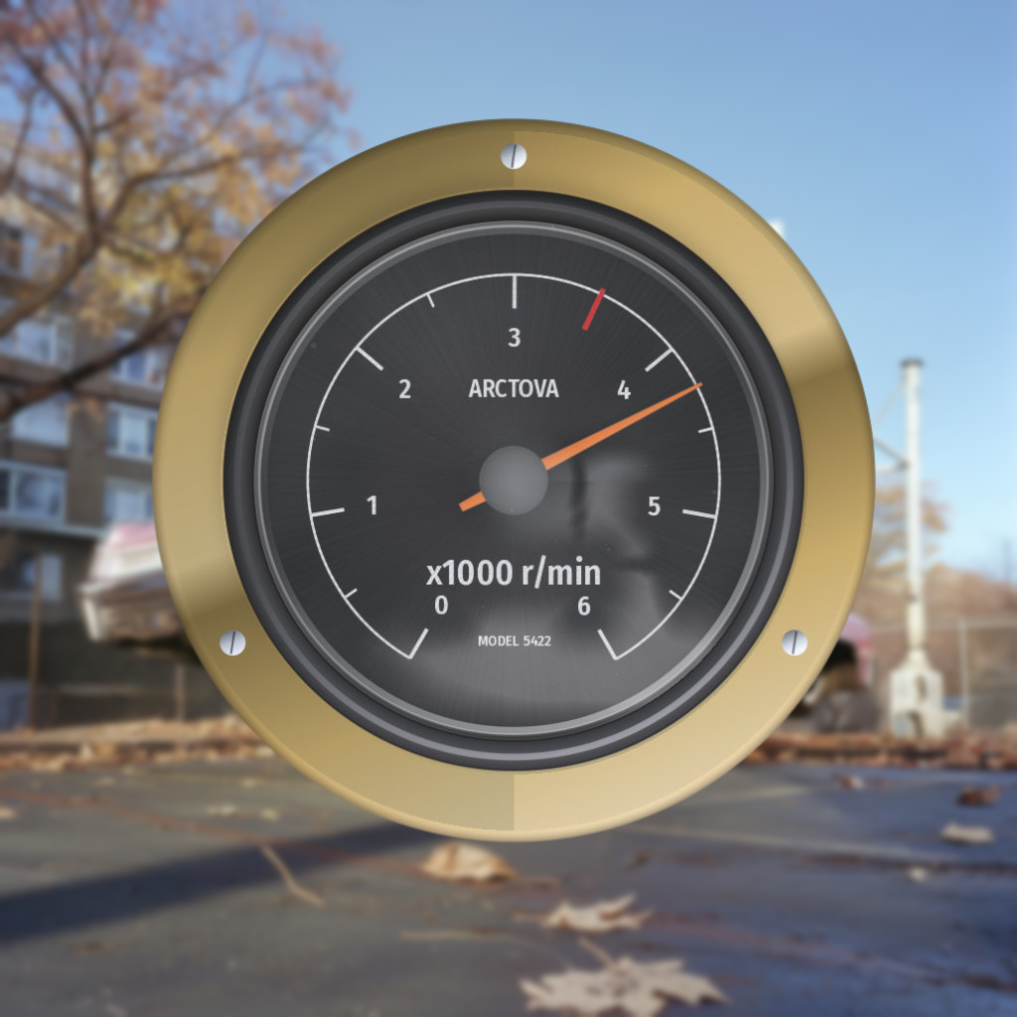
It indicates 4250 rpm
